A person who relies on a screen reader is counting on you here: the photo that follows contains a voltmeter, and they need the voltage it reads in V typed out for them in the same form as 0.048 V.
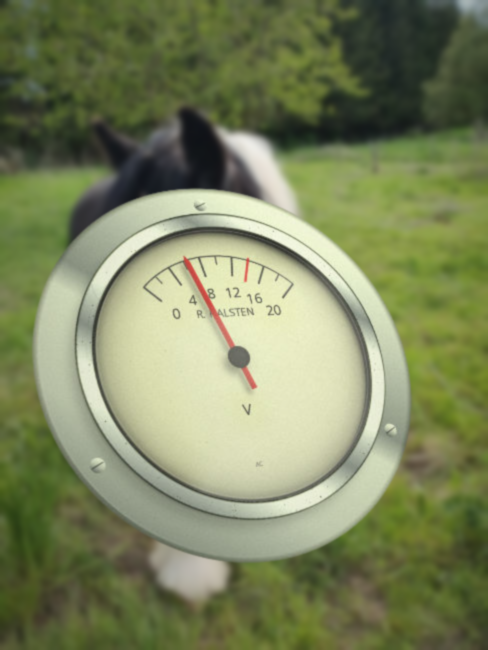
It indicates 6 V
